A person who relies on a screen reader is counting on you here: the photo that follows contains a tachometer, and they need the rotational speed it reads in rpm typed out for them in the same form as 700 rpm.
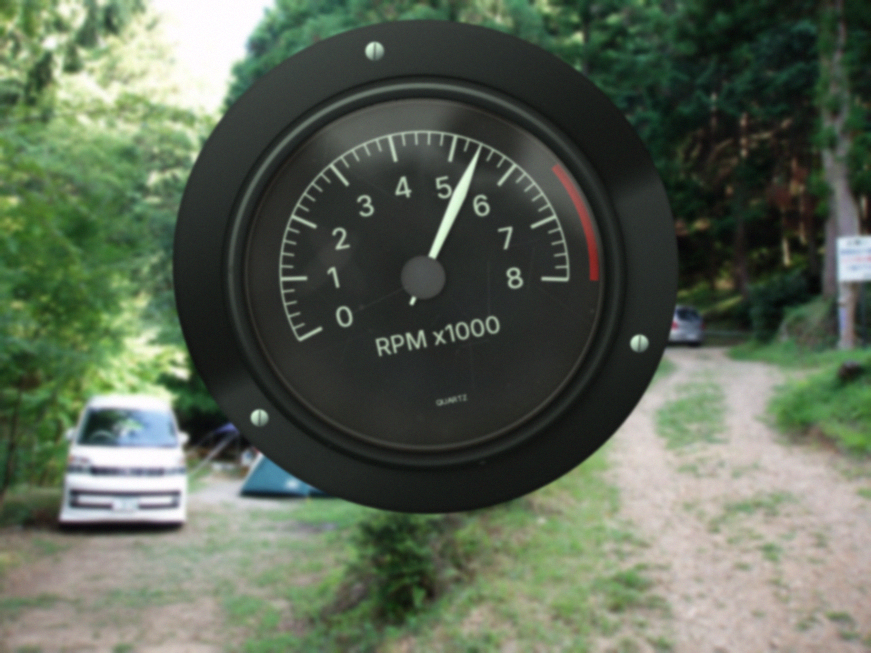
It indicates 5400 rpm
